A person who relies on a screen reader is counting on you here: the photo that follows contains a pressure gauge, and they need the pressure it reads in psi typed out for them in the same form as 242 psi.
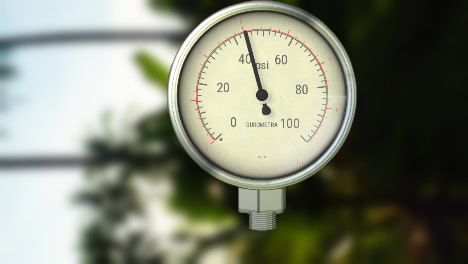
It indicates 44 psi
